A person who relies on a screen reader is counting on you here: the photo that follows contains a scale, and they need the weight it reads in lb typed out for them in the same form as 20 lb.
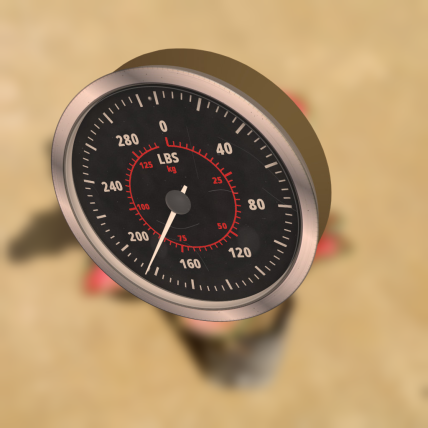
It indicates 184 lb
